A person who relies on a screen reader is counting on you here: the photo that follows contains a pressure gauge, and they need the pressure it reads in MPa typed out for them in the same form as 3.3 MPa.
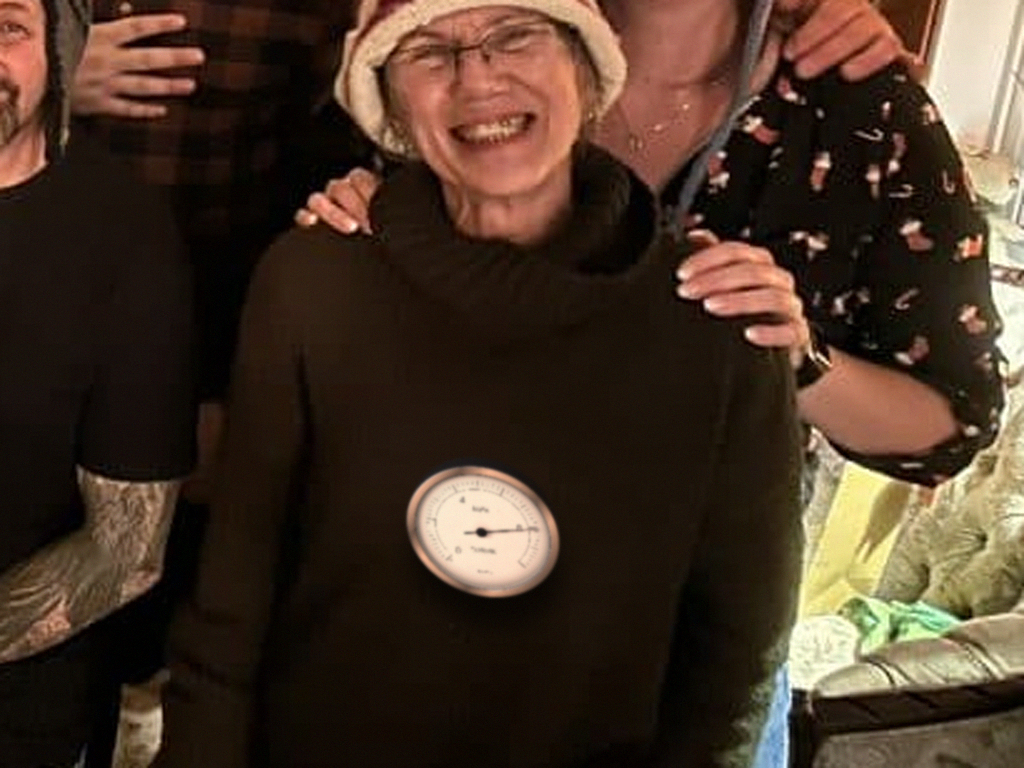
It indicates 8 MPa
